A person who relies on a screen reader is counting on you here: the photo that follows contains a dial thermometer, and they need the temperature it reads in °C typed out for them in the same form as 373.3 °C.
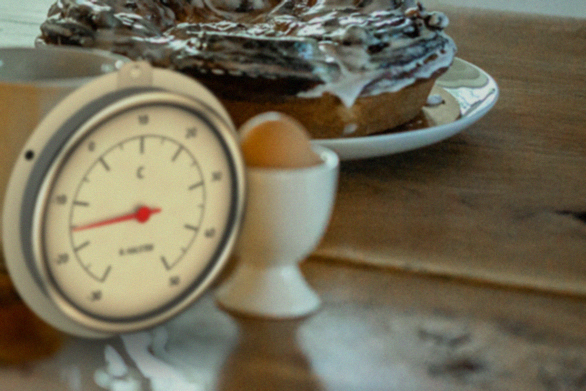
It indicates -15 °C
